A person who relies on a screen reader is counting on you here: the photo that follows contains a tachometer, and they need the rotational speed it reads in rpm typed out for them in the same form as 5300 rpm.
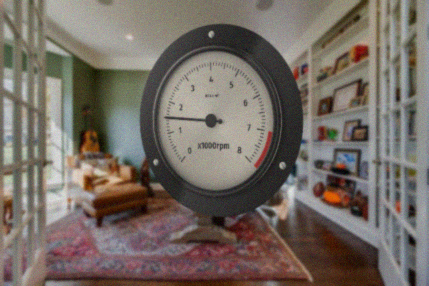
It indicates 1500 rpm
